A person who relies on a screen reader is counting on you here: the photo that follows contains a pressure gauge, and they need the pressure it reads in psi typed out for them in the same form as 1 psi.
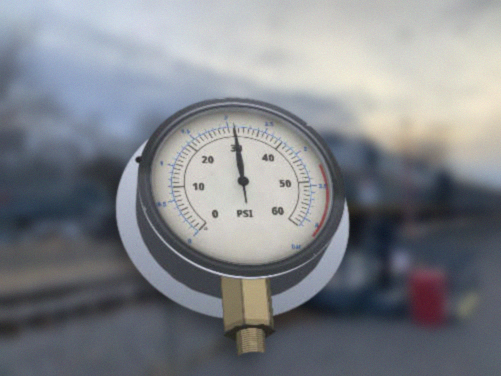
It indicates 30 psi
